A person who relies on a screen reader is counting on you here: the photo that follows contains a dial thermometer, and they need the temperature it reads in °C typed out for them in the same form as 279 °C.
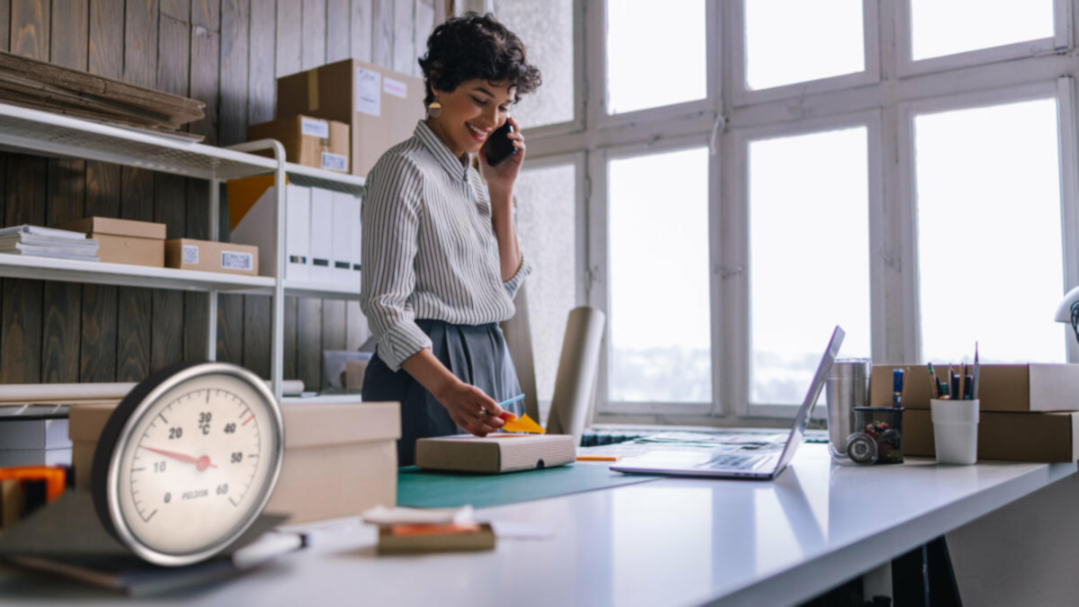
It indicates 14 °C
